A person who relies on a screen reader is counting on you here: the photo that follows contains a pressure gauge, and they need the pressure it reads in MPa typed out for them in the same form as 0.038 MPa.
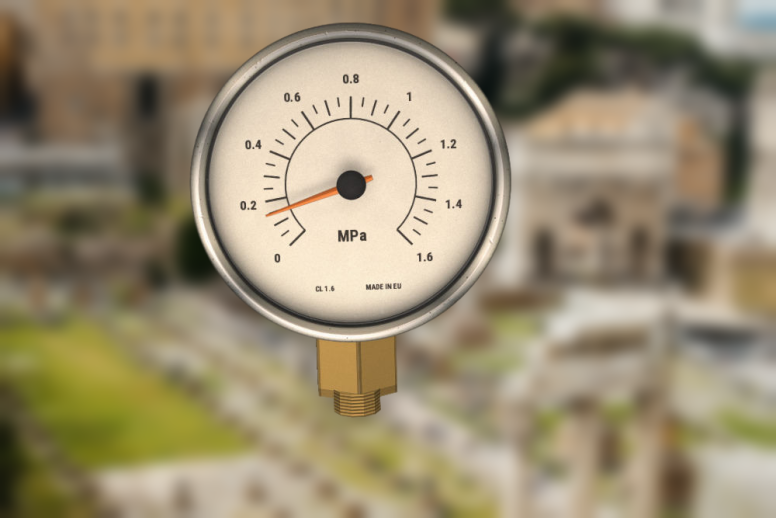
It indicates 0.15 MPa
